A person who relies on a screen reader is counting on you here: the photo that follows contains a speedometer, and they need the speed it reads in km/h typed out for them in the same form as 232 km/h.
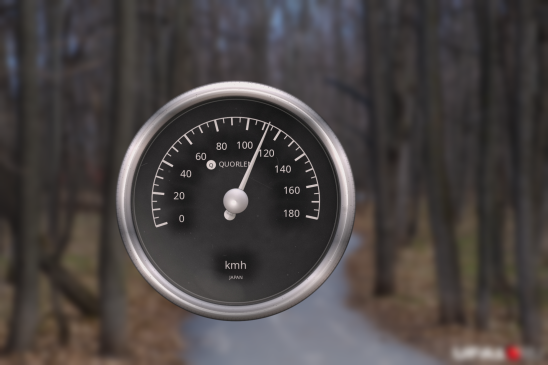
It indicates 112.5 km/h
